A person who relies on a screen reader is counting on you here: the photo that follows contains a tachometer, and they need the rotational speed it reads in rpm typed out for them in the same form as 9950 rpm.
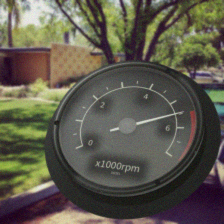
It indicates 5500 rpm
